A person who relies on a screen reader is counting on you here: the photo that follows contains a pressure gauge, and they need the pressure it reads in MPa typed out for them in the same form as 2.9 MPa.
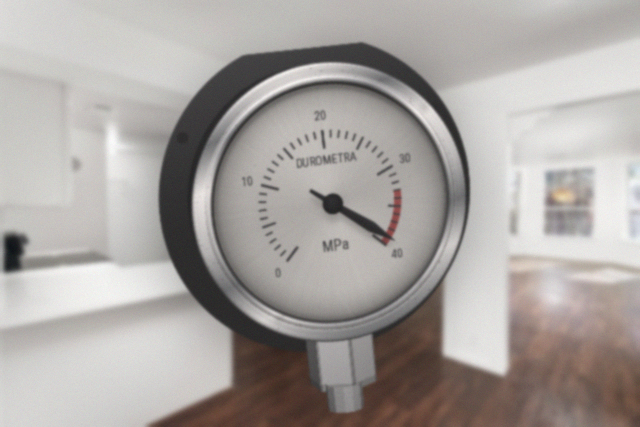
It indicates 39 MPa
